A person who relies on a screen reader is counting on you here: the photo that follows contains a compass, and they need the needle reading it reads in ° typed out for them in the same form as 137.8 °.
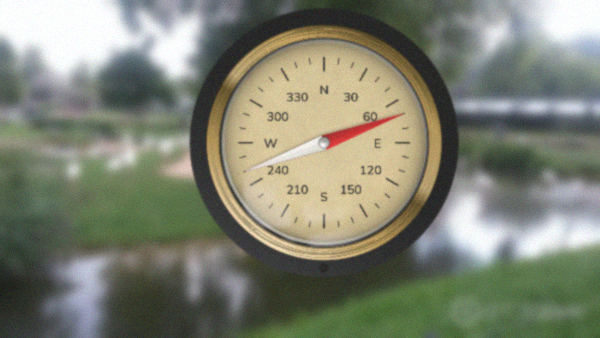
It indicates 70 °
